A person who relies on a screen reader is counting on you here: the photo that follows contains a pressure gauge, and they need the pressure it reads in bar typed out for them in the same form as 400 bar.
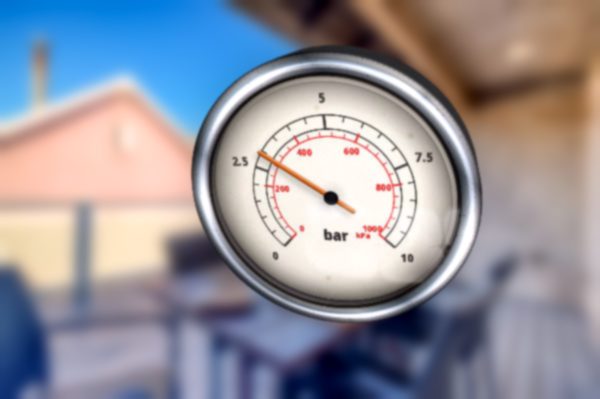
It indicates 3 bar
